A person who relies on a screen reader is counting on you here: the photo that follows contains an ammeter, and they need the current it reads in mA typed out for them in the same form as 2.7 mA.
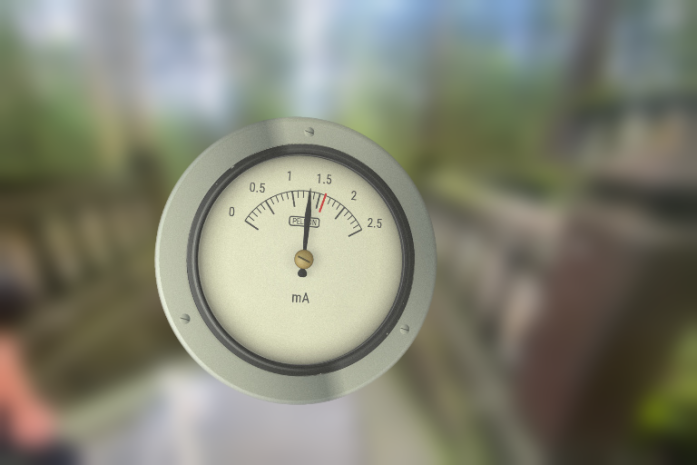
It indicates 1.3 mA
